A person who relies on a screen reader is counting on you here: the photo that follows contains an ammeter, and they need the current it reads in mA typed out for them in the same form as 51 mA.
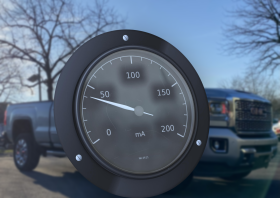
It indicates 40 mA
